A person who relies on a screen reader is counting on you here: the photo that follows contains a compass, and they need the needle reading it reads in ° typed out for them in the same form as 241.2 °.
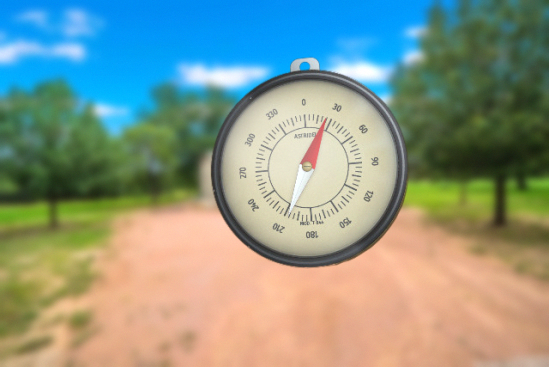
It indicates 25 °
